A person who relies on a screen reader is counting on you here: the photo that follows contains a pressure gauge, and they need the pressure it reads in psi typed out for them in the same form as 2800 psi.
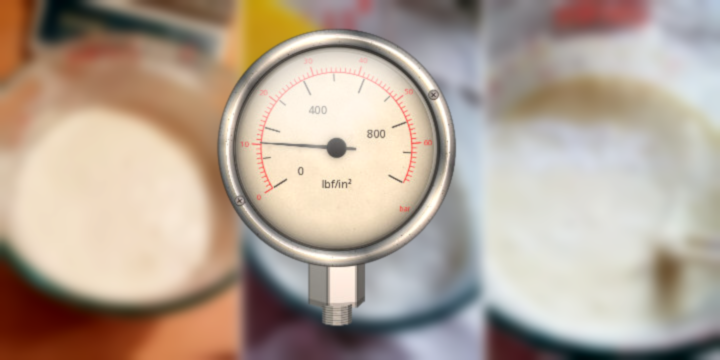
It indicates 150 psi
